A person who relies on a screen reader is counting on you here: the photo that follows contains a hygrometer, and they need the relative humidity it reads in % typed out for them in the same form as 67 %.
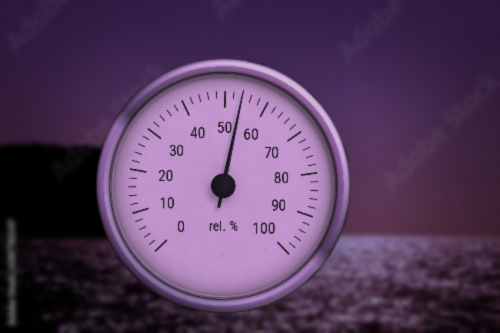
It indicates 54 %
